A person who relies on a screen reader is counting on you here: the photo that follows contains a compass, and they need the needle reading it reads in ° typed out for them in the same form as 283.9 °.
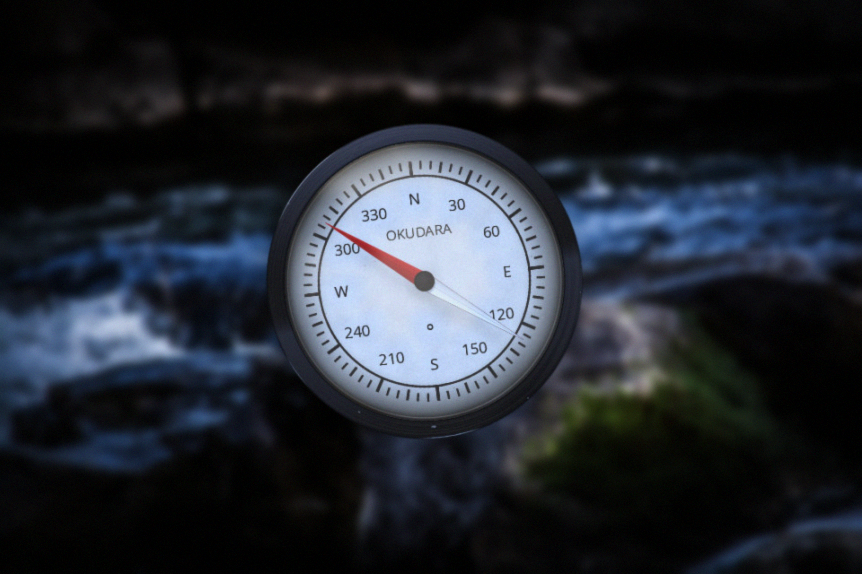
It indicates 307.5 °
